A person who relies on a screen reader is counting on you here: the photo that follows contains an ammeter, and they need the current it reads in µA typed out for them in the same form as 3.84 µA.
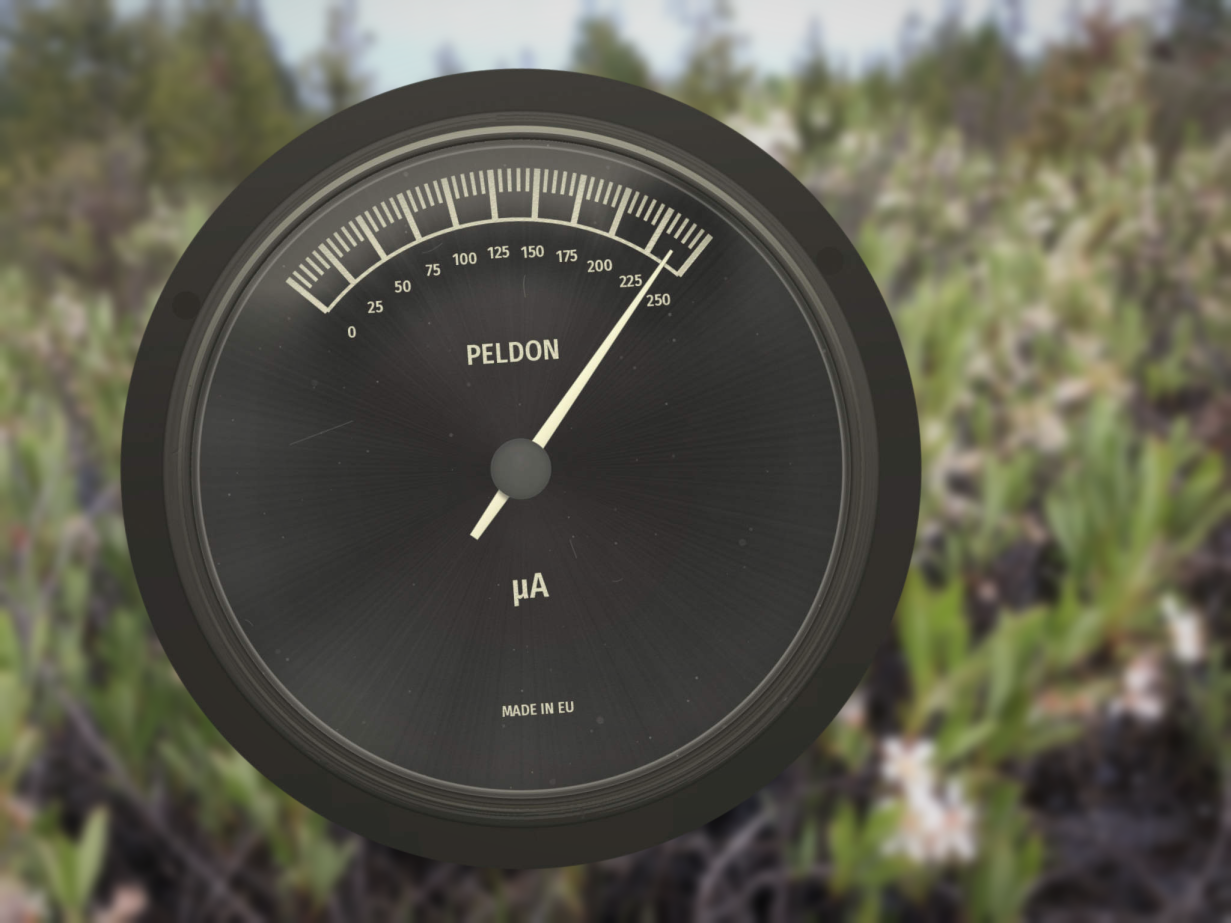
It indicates 237.5 µA
